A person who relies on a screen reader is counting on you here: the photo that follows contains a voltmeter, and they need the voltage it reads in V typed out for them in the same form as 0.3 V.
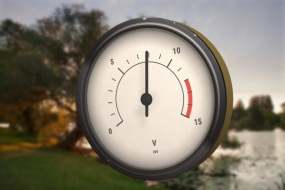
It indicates 8 V
